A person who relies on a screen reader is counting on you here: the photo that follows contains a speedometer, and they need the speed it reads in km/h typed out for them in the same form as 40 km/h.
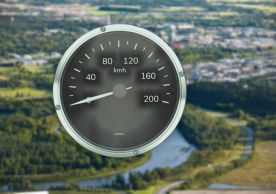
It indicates 0 km/h
